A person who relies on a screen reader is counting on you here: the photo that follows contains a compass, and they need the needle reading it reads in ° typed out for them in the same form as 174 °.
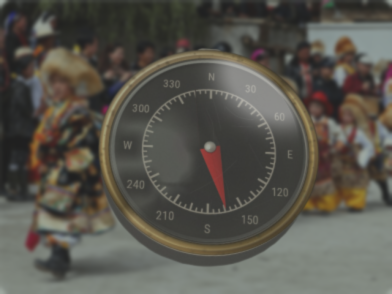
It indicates 165 °
